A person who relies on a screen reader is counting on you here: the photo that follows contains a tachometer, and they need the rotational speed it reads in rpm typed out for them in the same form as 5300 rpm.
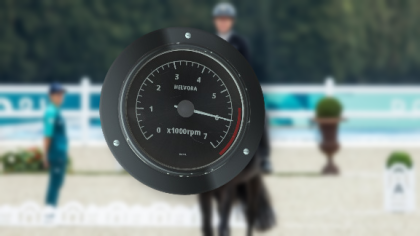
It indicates 6000 rpm
